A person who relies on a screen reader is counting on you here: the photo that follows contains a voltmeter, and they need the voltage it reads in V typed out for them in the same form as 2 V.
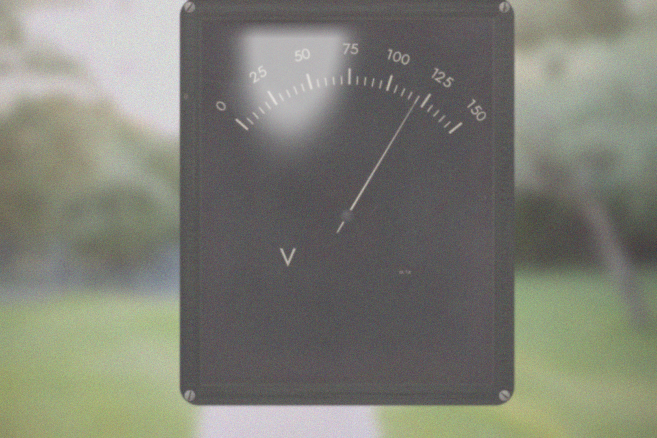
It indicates 120 V
